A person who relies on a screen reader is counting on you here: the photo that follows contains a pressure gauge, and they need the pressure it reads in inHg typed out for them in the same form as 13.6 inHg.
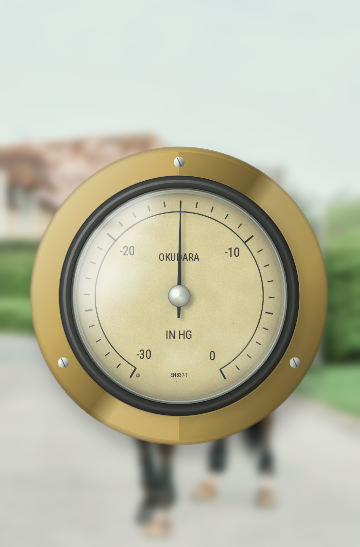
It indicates -15 inHg
